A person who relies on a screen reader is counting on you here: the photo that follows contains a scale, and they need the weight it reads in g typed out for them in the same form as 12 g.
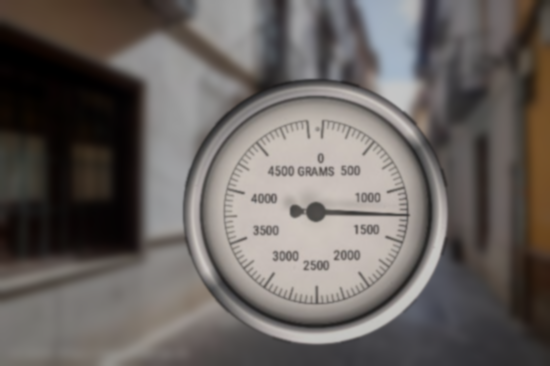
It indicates 1250 g
